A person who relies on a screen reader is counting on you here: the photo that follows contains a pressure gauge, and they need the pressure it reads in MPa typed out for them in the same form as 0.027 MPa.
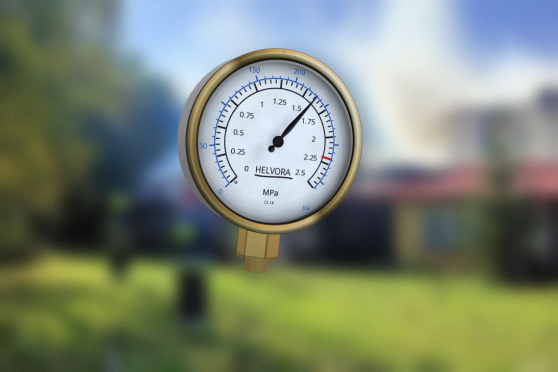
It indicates 1.6 MPa
